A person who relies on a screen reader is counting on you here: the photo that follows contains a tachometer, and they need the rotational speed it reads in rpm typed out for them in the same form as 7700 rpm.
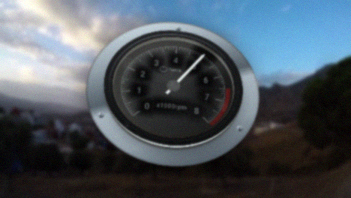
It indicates 5000 rpm
